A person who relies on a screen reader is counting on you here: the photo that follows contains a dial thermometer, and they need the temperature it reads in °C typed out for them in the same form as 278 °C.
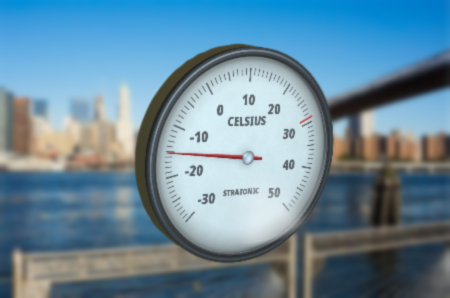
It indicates -15 °C
